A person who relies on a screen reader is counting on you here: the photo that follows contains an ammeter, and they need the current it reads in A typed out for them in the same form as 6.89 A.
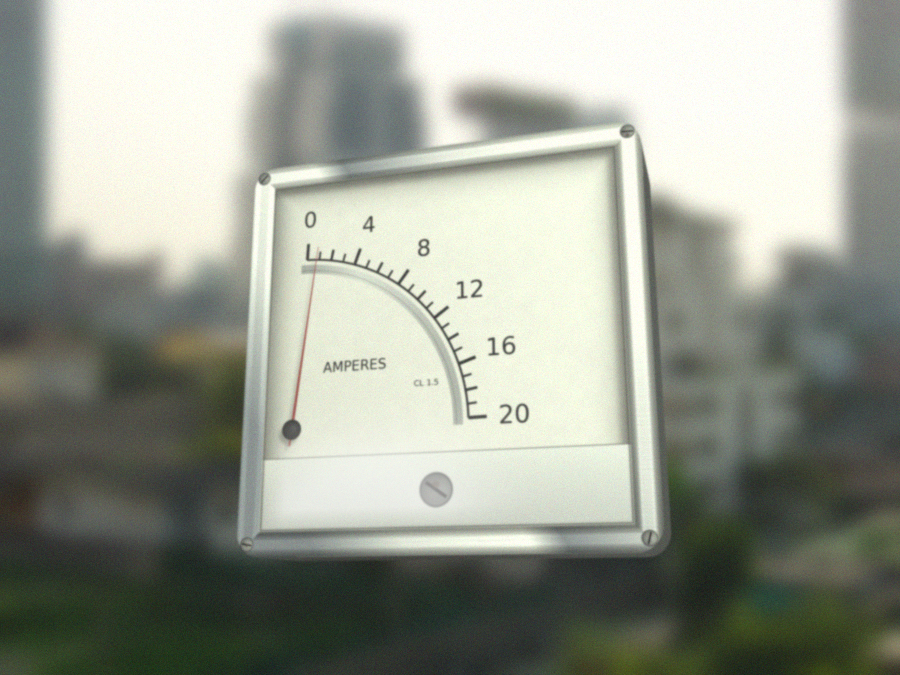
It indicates 1 A
